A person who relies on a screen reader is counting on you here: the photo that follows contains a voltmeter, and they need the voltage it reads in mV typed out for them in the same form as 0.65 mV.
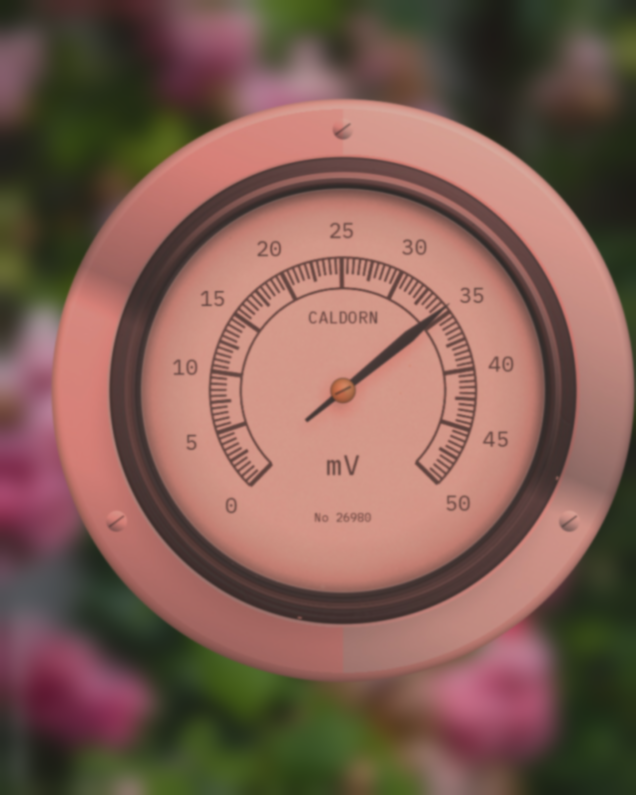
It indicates 34.5 mV
